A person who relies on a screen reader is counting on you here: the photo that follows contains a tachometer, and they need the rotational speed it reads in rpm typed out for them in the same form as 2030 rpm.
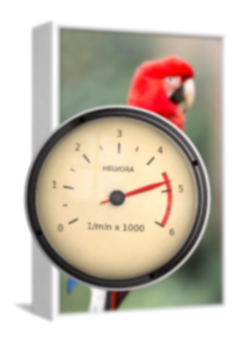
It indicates 4750 rpm
